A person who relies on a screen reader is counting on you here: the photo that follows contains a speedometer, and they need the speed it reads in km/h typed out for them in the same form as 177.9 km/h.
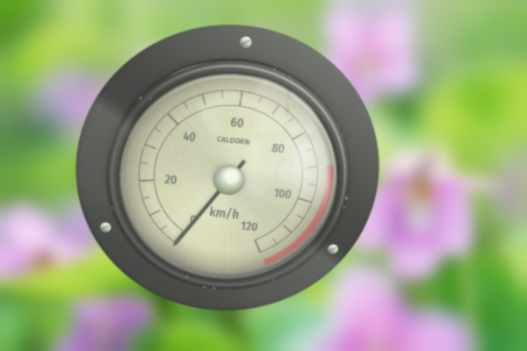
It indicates 0 km/h
